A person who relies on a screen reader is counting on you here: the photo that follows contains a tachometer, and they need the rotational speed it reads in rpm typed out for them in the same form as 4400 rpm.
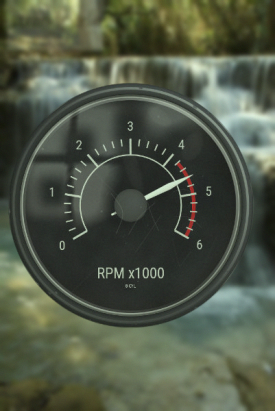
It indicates 4600 rpm
